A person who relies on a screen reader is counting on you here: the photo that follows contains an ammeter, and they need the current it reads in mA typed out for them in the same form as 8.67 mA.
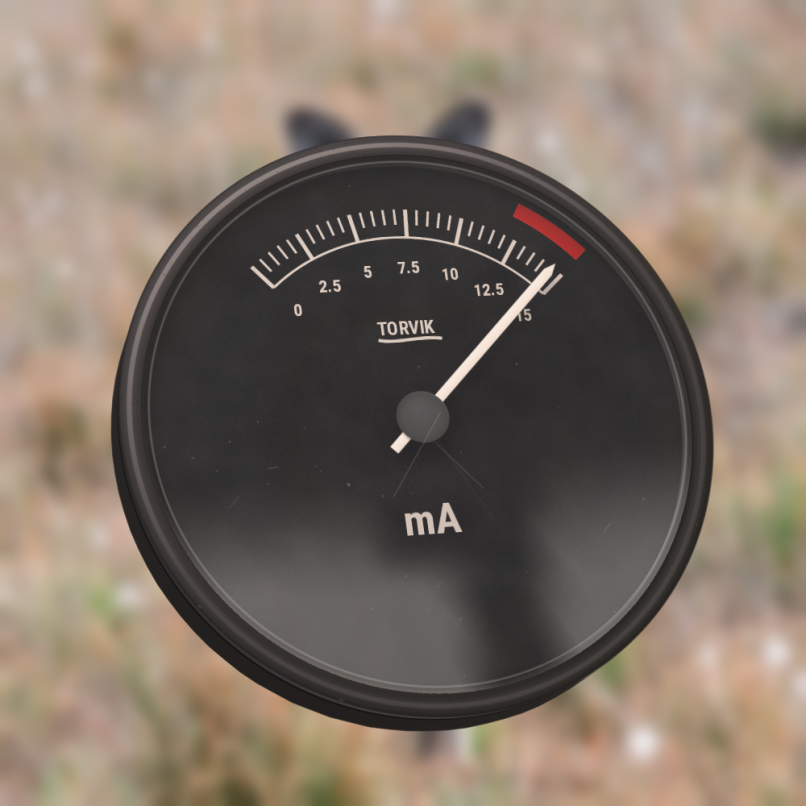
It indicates 14.5 mA
